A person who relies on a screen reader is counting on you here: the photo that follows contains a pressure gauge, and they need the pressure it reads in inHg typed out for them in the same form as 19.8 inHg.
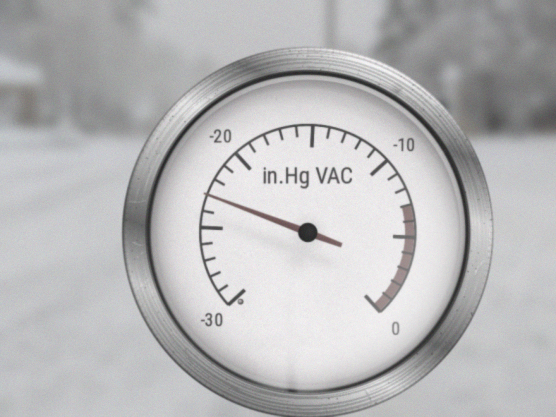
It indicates -23 inHg
